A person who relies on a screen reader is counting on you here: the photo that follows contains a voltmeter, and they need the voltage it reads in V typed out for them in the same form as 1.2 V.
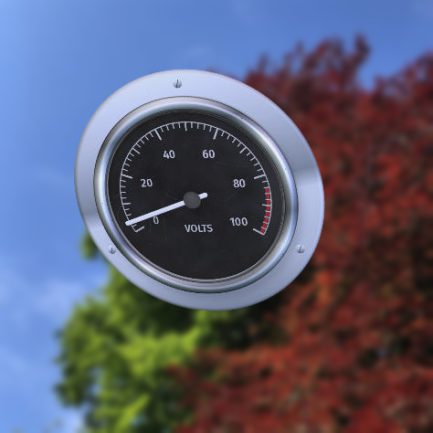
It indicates 4 V
